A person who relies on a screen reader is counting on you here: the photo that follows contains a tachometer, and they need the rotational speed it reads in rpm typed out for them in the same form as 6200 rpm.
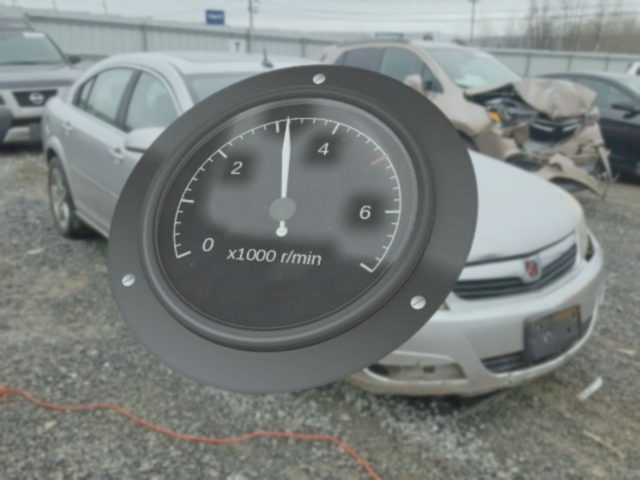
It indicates 3200 rpm
